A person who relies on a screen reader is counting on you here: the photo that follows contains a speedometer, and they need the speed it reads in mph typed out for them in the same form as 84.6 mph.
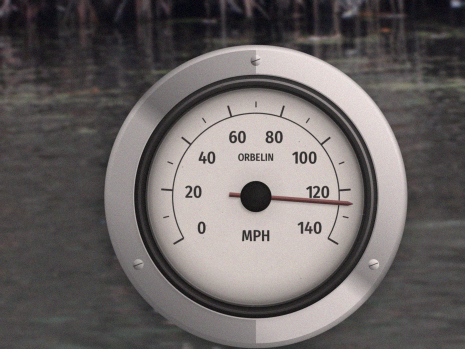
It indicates 125 mph
